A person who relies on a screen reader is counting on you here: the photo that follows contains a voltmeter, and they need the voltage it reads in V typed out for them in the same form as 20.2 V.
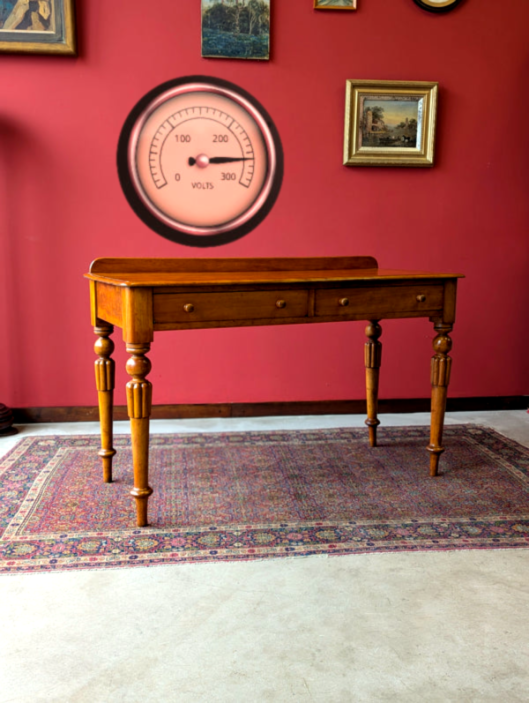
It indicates 260 V
